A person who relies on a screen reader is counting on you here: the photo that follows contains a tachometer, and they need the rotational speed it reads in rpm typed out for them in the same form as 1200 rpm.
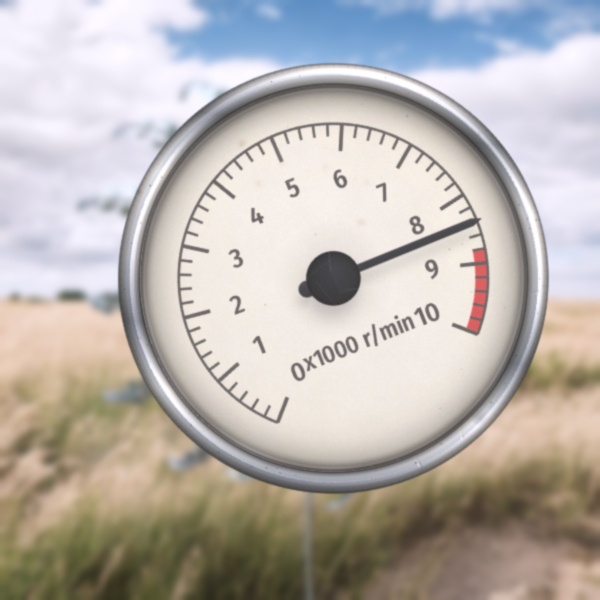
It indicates 8400 rpm
